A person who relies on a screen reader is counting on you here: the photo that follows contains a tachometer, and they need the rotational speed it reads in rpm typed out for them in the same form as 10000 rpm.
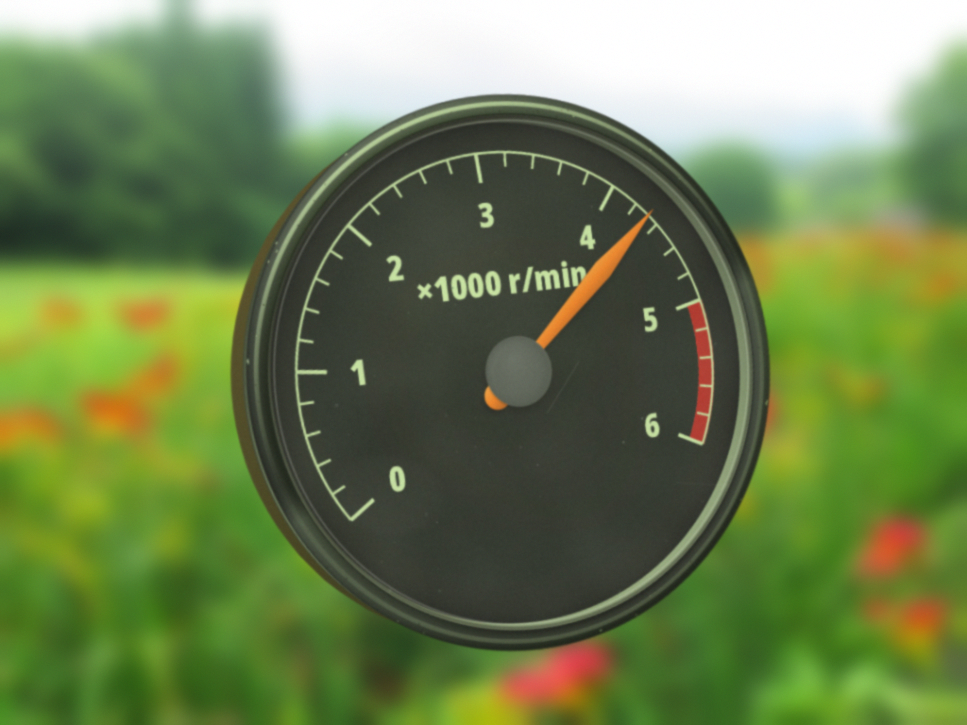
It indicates 4300 rpm
